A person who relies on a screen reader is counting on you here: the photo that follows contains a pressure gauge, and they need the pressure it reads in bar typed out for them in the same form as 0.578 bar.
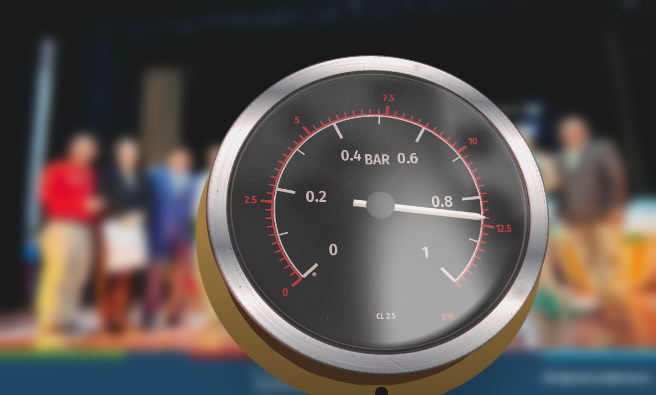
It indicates 0.85 bar
